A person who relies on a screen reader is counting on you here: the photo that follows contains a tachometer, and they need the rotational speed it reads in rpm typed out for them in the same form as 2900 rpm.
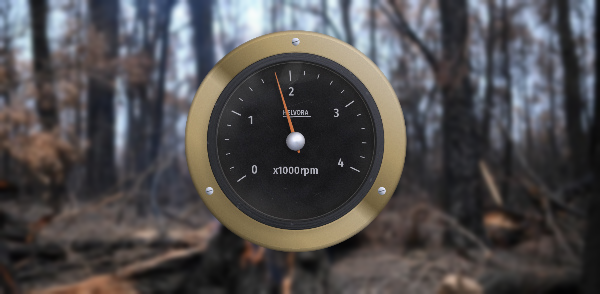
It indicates 1800 rpm
